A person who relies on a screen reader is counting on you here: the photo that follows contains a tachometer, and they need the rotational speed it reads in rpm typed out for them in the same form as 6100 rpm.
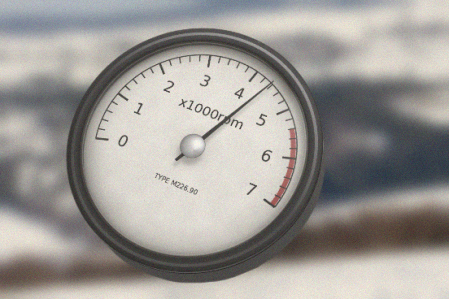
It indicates 4400 rpm
